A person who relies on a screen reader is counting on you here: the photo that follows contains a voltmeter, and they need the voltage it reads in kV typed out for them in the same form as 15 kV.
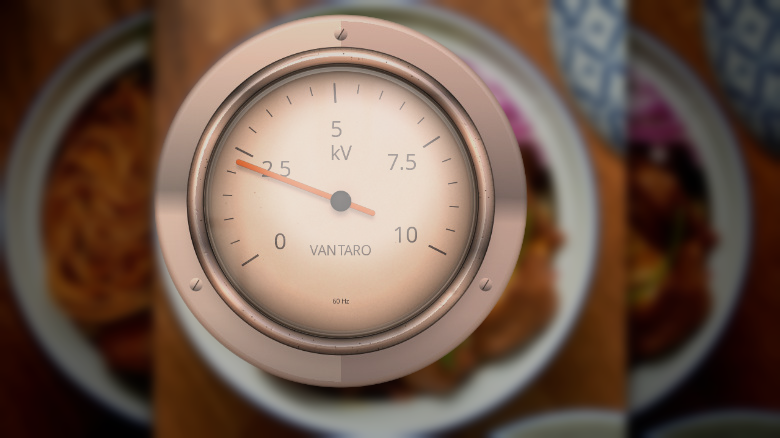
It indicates 2.25 kV
